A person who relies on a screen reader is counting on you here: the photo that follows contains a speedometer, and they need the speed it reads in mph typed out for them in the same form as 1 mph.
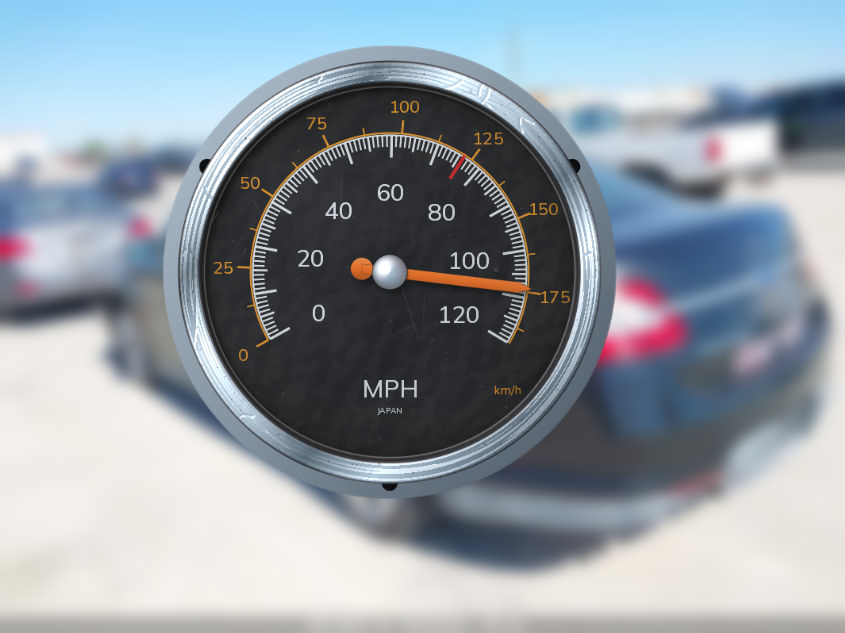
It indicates 108 mph
